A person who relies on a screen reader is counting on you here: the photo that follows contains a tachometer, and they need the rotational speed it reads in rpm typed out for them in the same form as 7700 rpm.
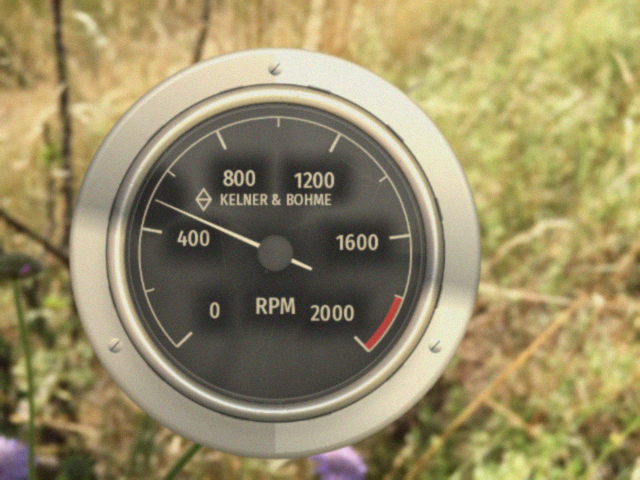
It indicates 500 rpm
